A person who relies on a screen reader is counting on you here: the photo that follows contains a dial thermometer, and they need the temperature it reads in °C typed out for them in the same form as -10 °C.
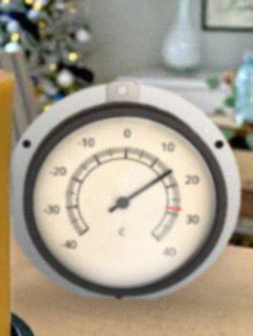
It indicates 15 °C
